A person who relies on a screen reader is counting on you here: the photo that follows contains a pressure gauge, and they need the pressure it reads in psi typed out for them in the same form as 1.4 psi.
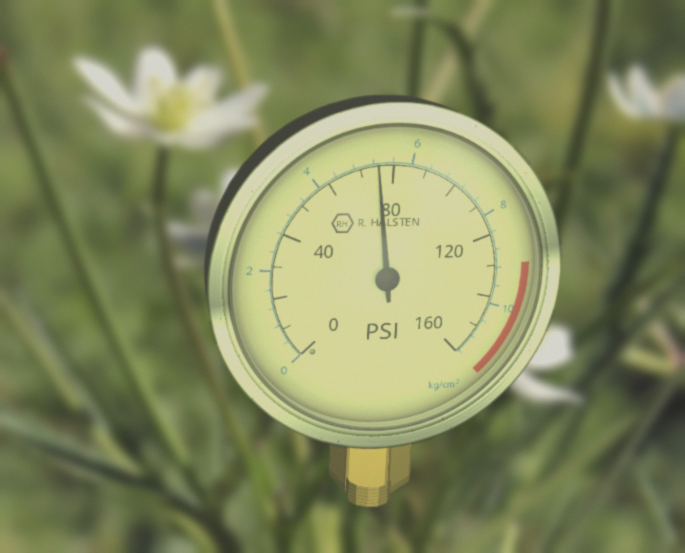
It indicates 75 psi
